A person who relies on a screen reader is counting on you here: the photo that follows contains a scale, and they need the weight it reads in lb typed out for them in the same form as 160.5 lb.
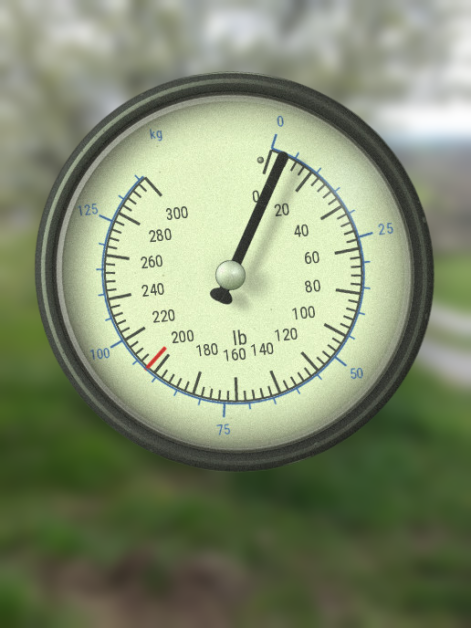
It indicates 6 lb
